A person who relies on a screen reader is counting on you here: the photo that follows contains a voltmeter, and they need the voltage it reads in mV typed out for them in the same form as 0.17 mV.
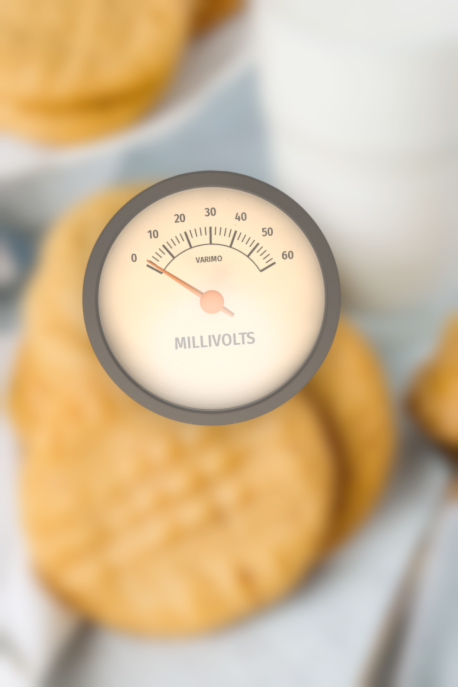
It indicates 2 mV
